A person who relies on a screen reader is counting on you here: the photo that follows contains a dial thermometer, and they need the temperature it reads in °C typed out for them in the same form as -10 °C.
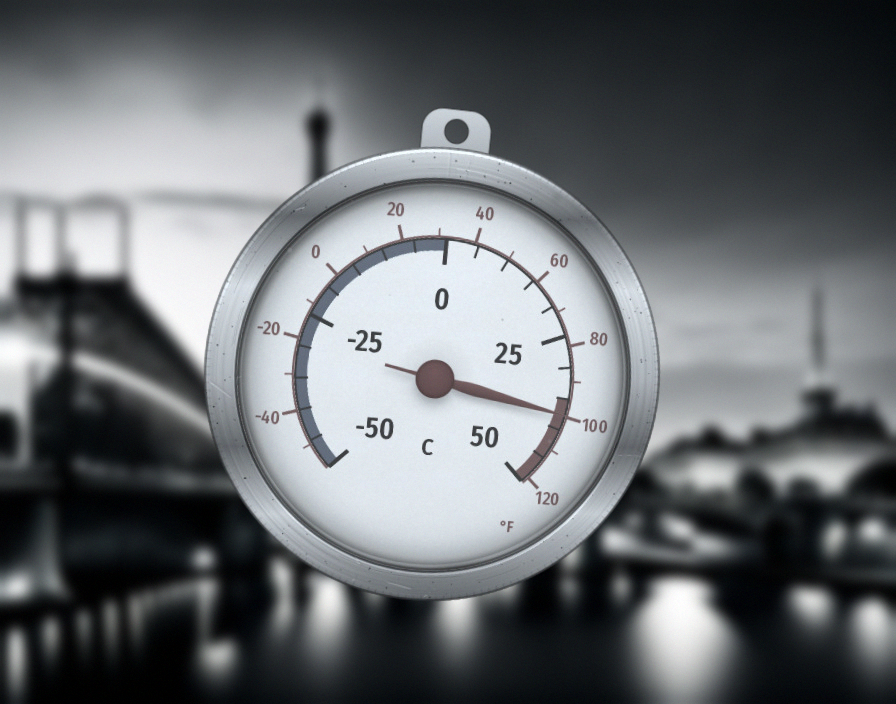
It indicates 37.5 °C
